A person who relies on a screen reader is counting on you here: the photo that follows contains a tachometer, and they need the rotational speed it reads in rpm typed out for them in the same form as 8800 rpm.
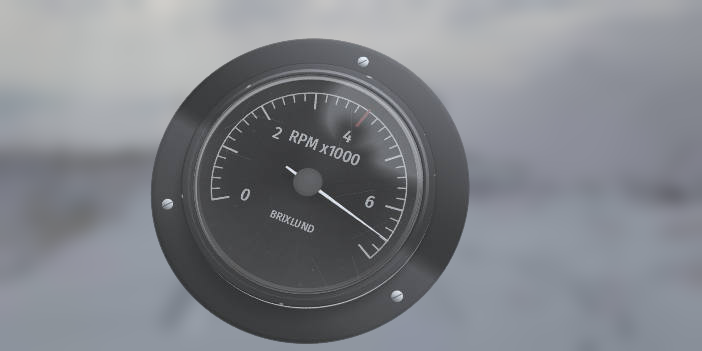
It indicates 6600 rpm
